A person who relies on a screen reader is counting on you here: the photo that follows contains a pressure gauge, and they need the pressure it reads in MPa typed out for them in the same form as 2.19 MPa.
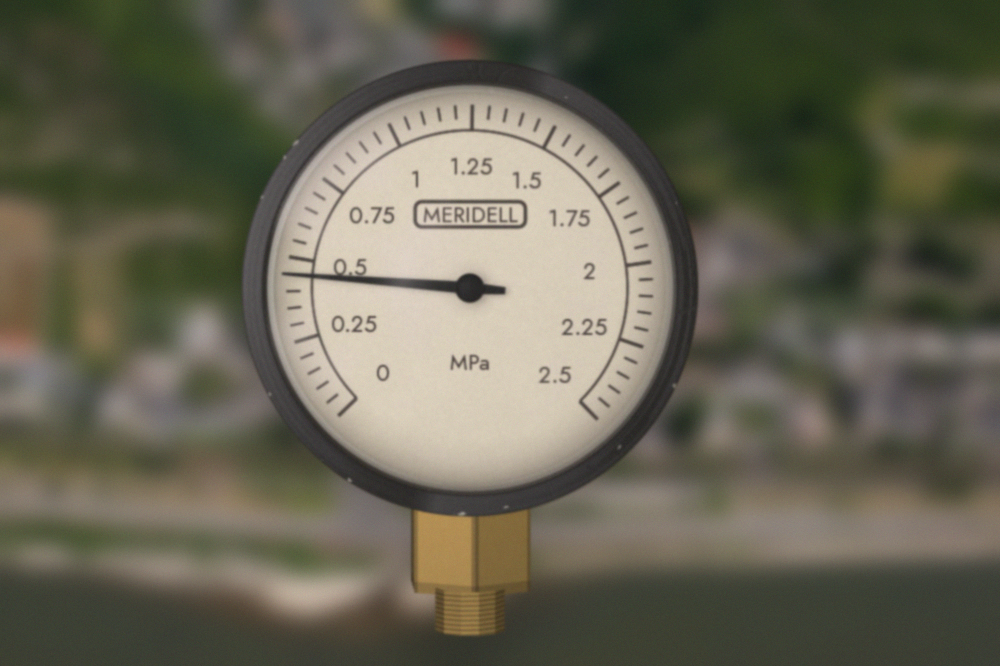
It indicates 0.45 MPa
